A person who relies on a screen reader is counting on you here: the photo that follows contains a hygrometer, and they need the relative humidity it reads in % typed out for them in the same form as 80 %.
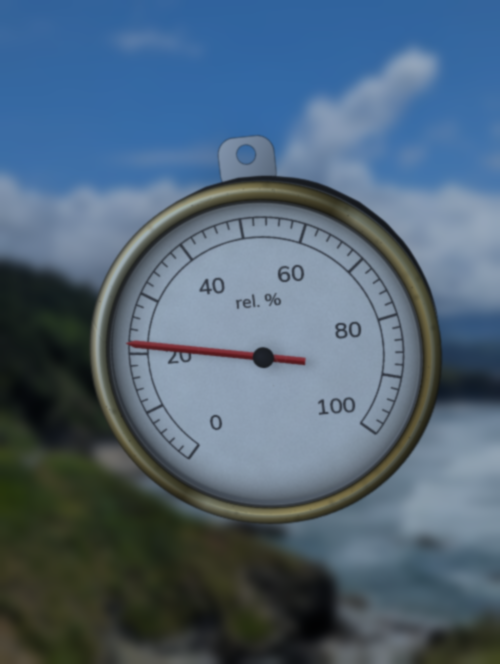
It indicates 22 %
